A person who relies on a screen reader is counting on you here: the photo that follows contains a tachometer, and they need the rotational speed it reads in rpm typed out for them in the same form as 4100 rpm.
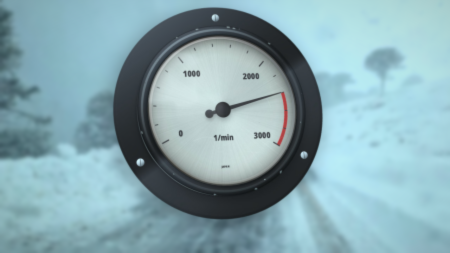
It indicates 2400 rpm
